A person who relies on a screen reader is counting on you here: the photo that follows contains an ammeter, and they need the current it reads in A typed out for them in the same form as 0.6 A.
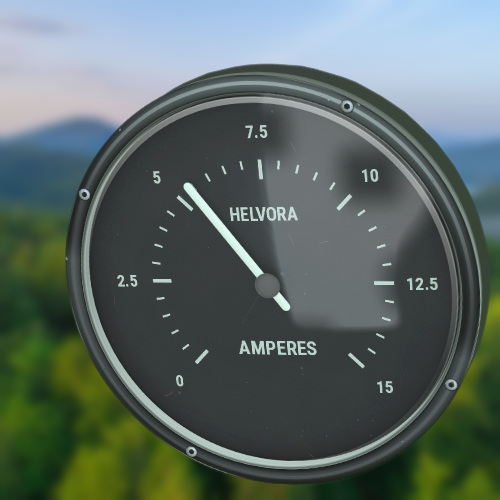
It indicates 5.5 A
